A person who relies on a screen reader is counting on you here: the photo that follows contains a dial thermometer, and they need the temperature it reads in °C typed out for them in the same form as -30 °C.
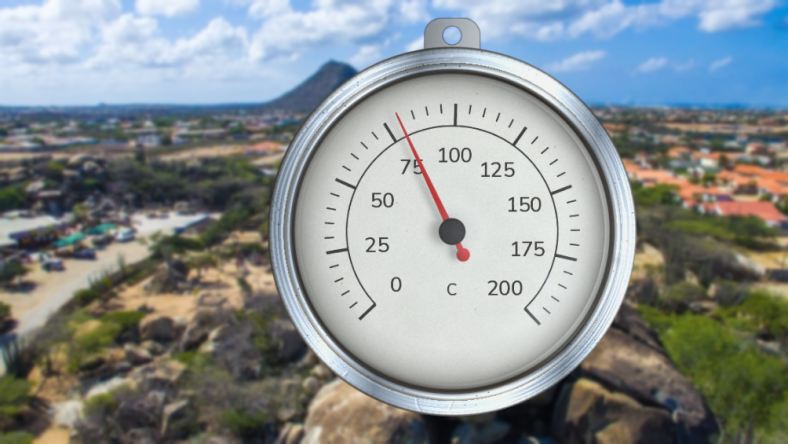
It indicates 80 °C
